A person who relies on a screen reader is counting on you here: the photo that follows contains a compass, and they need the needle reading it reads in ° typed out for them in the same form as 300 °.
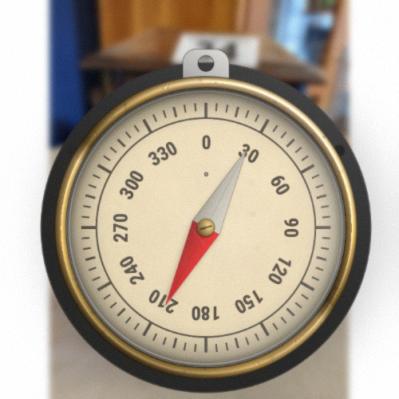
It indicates 207.5 °
